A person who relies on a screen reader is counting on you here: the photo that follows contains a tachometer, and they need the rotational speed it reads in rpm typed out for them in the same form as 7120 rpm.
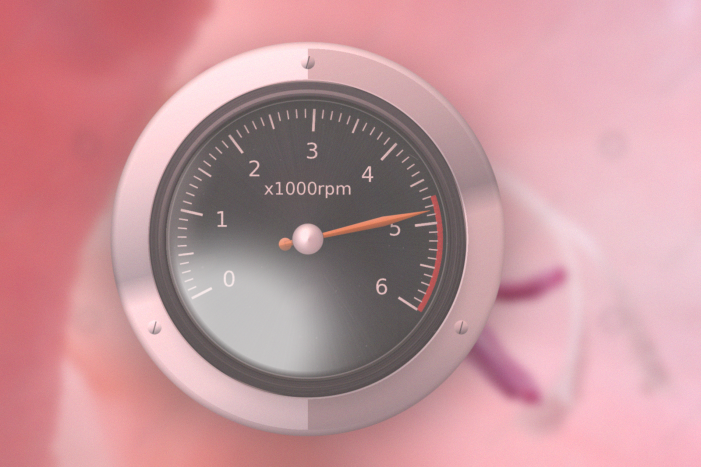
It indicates 4850 rpm
